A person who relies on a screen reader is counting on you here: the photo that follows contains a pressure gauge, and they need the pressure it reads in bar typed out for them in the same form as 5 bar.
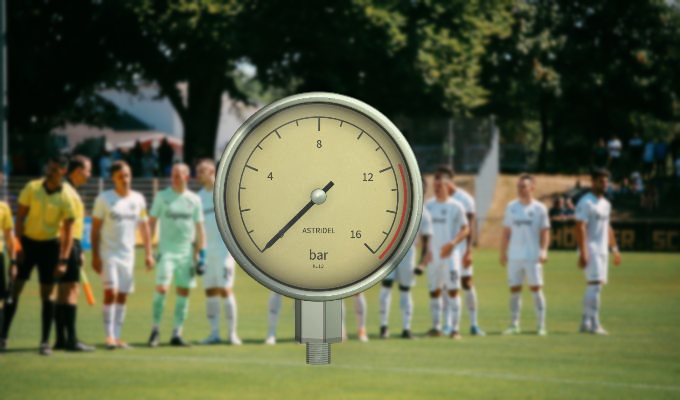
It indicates 0 bar
